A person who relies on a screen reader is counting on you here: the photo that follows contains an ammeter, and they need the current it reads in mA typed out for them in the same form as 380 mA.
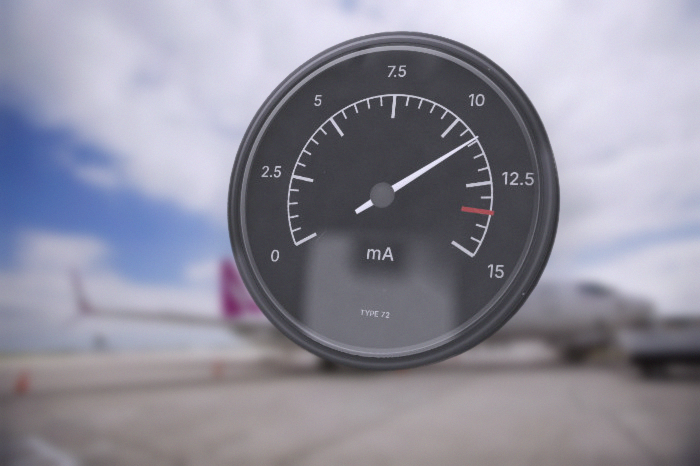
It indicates 11 mA
